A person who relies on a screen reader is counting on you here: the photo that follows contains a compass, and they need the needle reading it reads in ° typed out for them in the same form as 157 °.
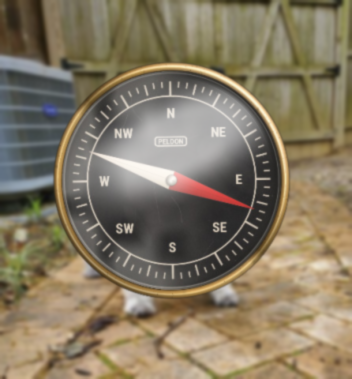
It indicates 110 °
